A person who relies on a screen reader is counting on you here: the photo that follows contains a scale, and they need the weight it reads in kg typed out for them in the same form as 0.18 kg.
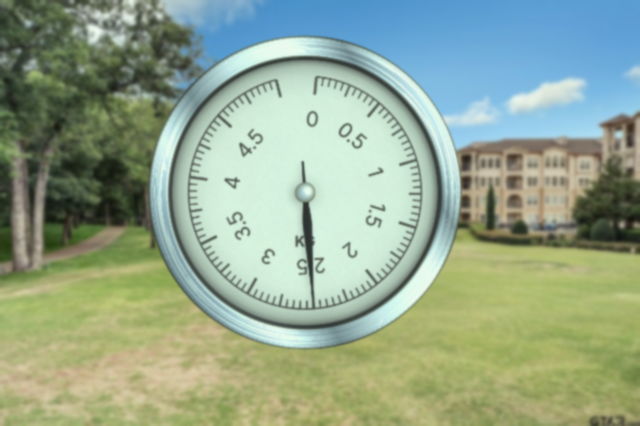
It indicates 2.5 kg
